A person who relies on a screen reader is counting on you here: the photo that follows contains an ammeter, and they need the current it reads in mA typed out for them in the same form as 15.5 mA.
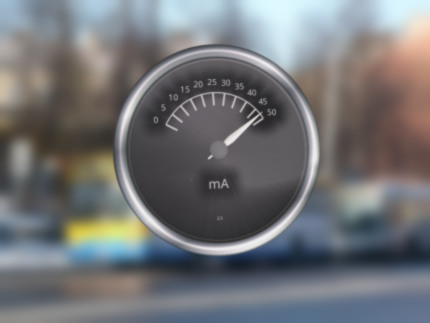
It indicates 47.5 mA
